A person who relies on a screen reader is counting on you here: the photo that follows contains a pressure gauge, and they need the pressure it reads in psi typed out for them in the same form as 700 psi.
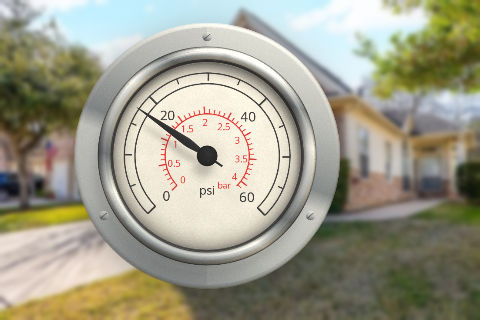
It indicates 17.5 psi
